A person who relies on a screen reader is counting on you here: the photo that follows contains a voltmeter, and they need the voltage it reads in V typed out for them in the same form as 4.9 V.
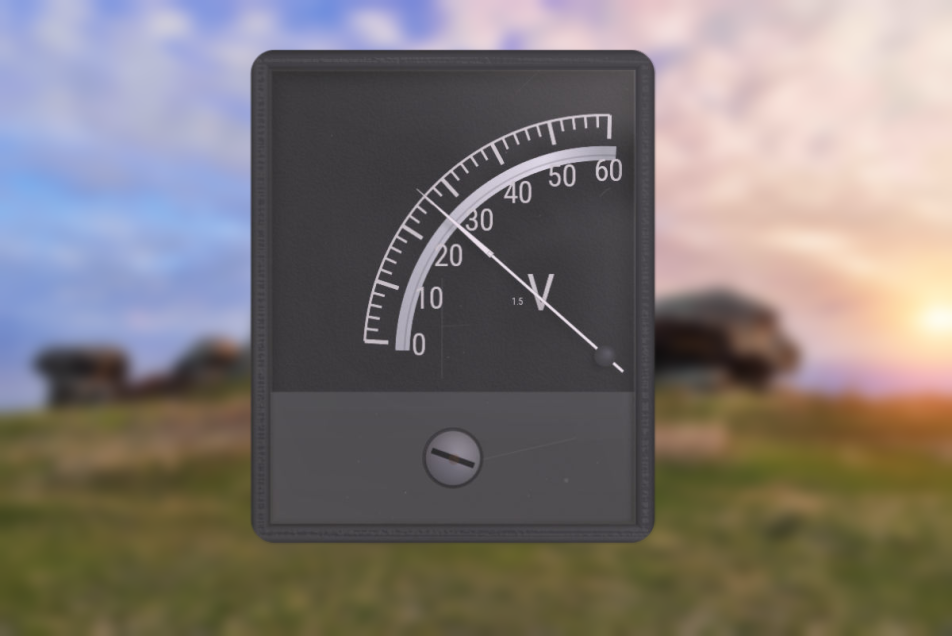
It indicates 26 V
